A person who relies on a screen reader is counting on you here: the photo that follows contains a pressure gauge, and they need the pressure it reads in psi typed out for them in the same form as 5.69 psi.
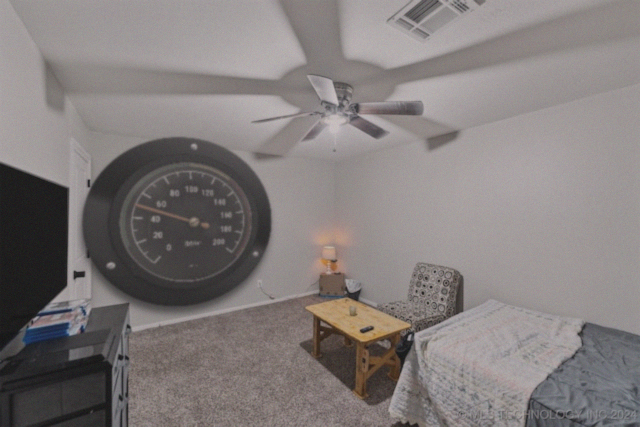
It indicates 50 psi
